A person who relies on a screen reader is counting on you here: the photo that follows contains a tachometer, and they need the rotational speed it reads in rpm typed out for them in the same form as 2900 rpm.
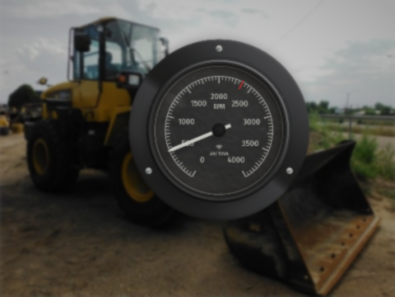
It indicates 500 rpm
